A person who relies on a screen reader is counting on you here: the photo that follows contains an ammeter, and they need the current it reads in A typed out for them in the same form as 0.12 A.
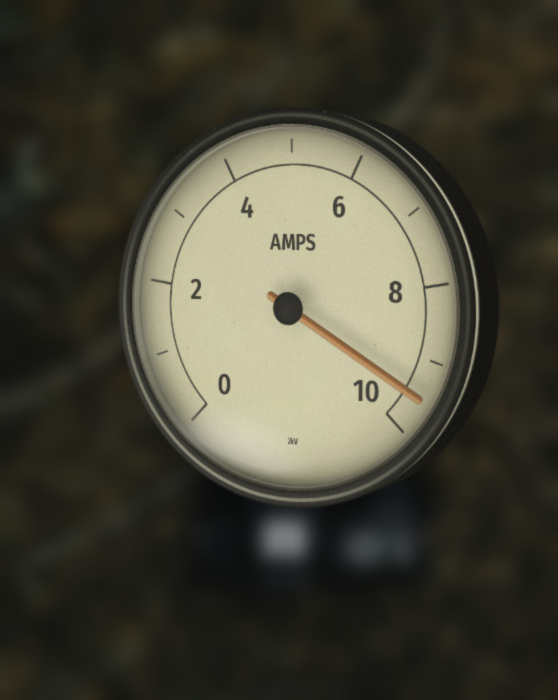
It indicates 9.5 A
